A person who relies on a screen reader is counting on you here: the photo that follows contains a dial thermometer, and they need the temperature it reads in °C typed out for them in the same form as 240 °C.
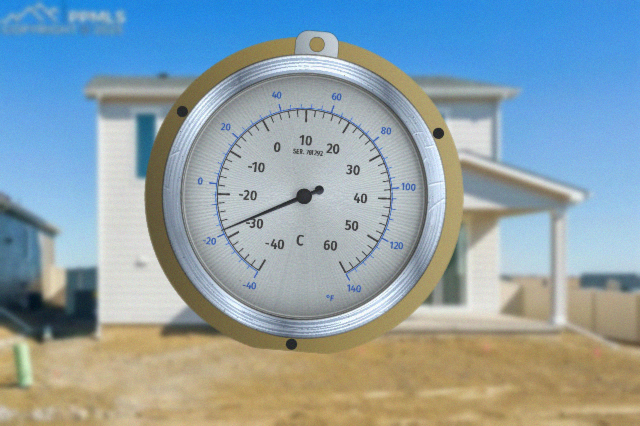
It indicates -28 °C
